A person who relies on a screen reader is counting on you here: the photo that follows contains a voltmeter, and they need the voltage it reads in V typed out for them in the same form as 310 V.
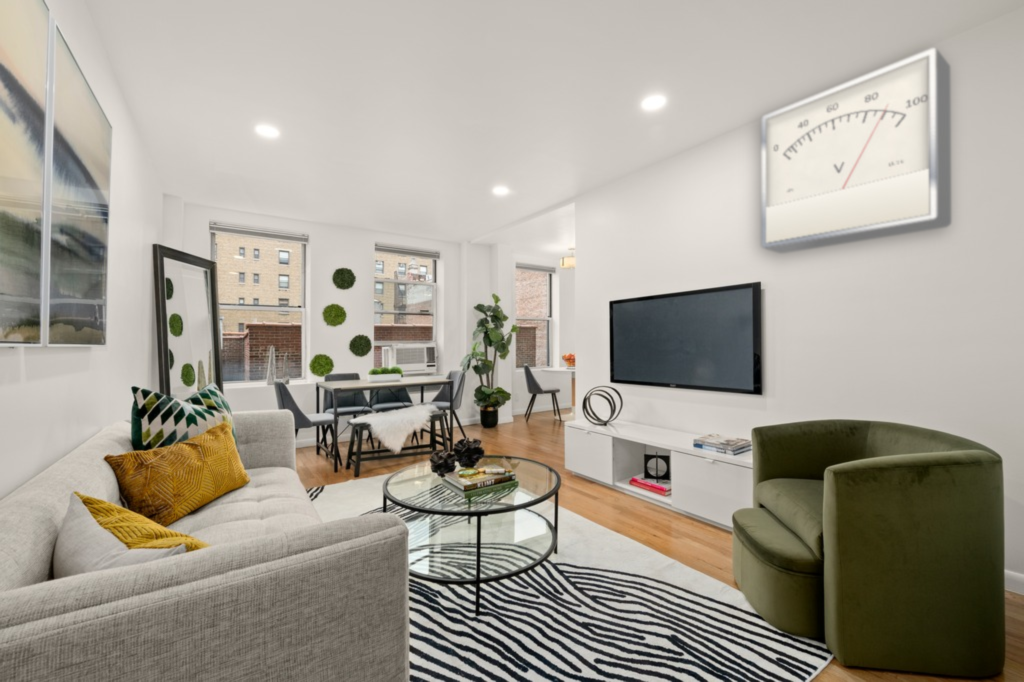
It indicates 90 V
